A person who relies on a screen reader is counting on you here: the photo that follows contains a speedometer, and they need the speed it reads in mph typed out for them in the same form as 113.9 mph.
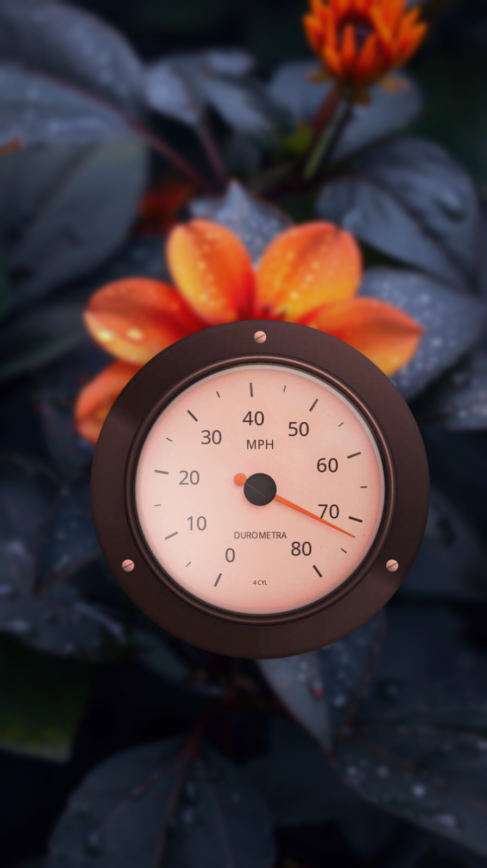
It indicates 72.5 mph
